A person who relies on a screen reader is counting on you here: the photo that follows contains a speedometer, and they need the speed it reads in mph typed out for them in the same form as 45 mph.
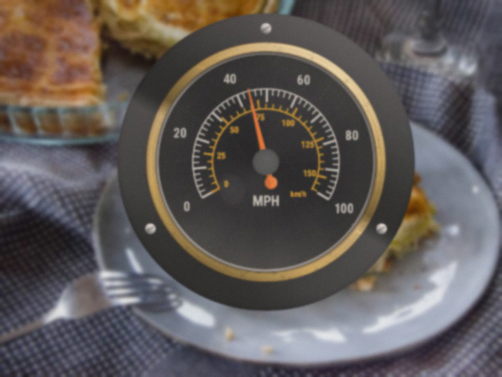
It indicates 44 mph
